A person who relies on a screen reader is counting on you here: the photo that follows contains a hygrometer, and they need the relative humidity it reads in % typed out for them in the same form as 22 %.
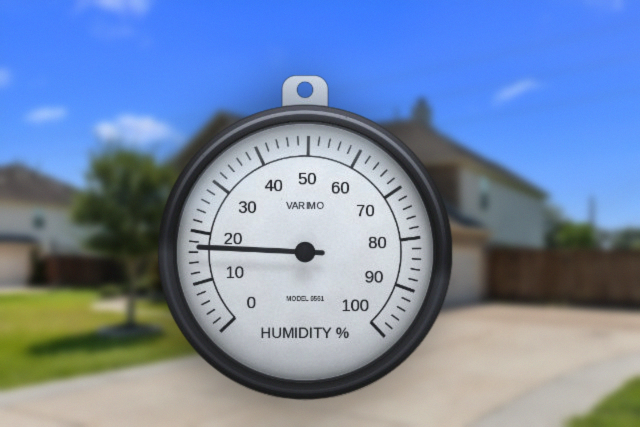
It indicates 17 %
